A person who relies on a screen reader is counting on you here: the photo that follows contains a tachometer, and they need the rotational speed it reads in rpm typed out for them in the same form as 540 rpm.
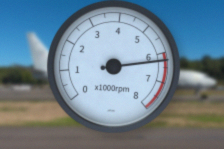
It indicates 6250 rpm
